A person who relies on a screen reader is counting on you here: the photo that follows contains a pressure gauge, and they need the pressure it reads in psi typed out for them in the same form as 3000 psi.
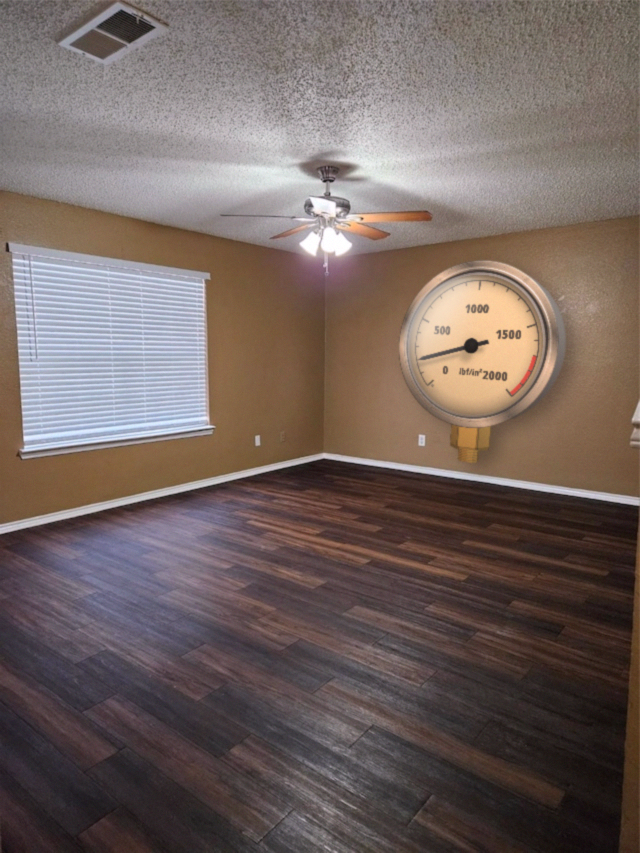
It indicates 200 psi
